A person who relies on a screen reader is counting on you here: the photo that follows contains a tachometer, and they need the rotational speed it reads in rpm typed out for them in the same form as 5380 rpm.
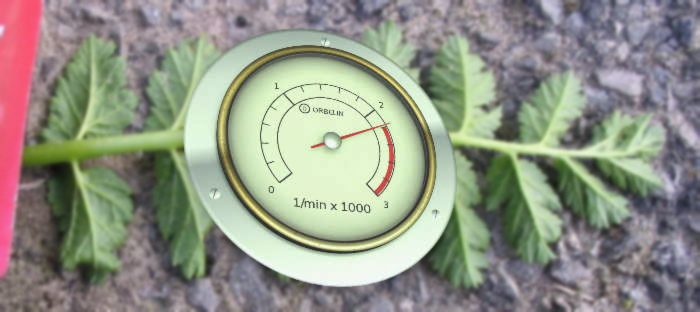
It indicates 2200 rpm
